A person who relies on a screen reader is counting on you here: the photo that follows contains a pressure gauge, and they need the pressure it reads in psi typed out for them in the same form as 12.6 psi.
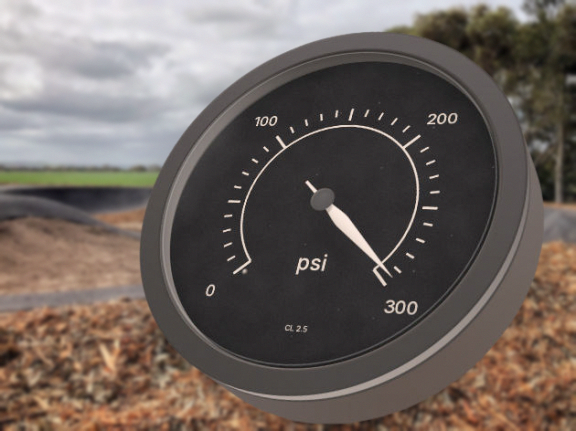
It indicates 295 psi
